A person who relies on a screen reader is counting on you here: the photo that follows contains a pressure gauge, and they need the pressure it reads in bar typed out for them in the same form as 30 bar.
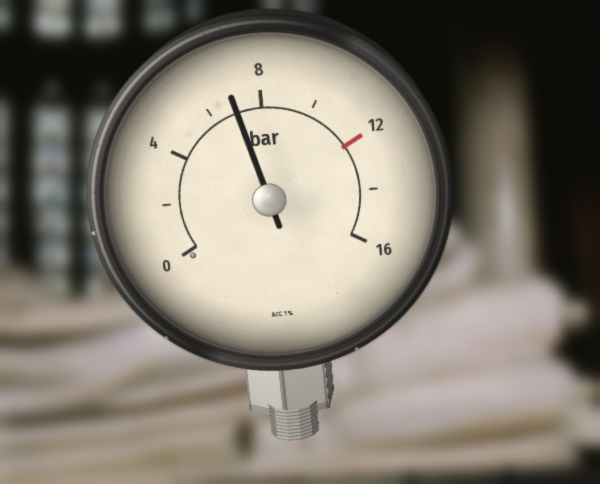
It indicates 7 bar
